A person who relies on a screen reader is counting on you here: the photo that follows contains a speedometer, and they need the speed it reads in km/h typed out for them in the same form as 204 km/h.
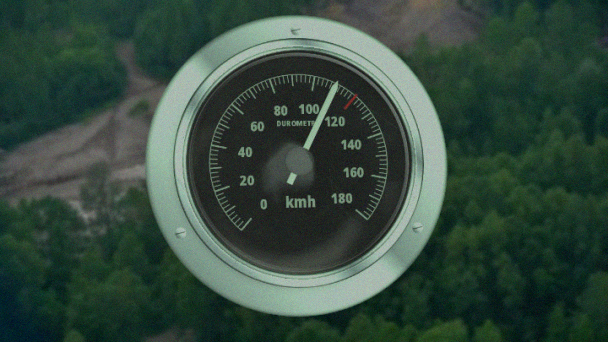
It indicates 110 km/h
